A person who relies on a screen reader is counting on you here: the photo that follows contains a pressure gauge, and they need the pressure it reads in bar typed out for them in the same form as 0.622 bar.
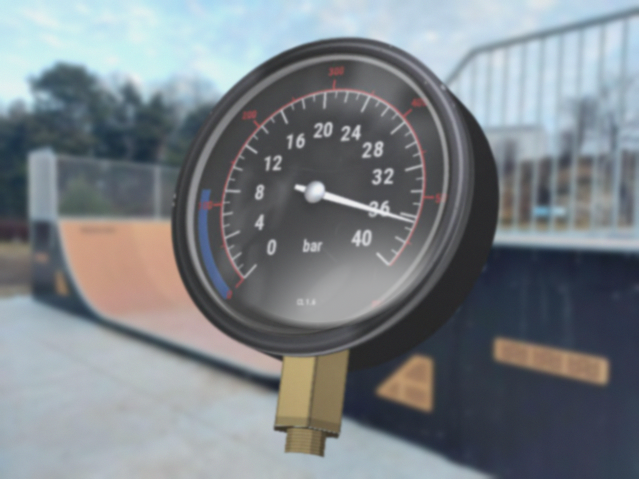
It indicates 36.5 bar
